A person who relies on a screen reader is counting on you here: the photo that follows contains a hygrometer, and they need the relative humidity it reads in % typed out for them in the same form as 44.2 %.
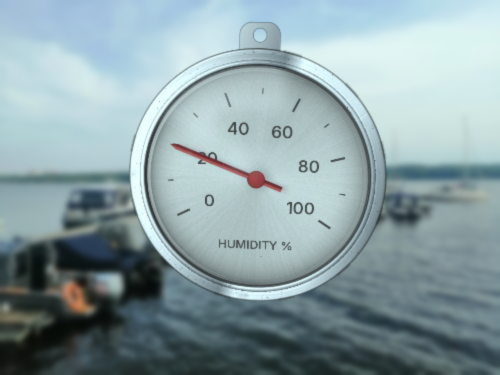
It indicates 20 %
